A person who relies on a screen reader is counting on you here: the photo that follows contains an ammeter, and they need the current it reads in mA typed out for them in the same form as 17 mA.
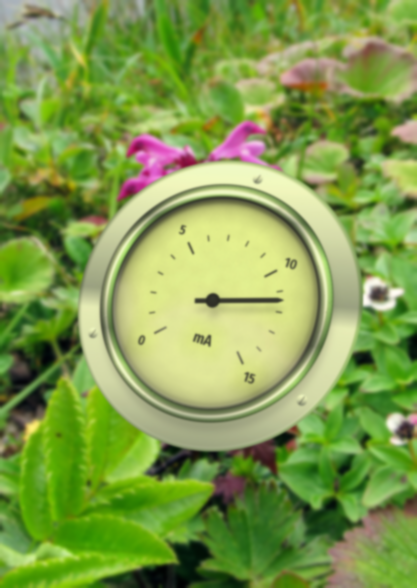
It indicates 11.5 mA
